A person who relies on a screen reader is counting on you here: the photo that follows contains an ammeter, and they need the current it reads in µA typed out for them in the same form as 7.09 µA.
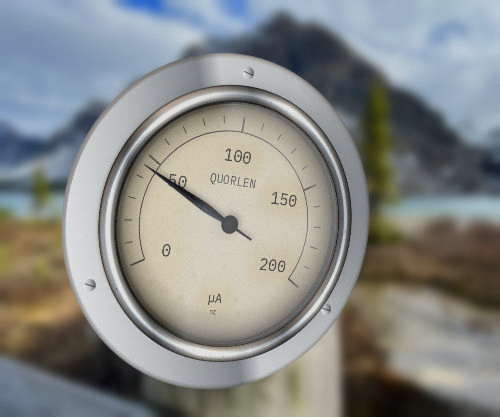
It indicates 45 µA
